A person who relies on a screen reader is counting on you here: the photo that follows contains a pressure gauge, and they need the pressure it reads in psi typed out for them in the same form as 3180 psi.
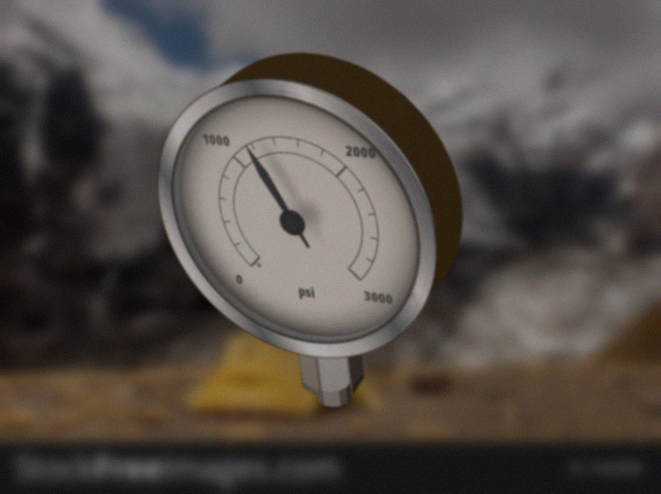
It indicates 1200 psi
